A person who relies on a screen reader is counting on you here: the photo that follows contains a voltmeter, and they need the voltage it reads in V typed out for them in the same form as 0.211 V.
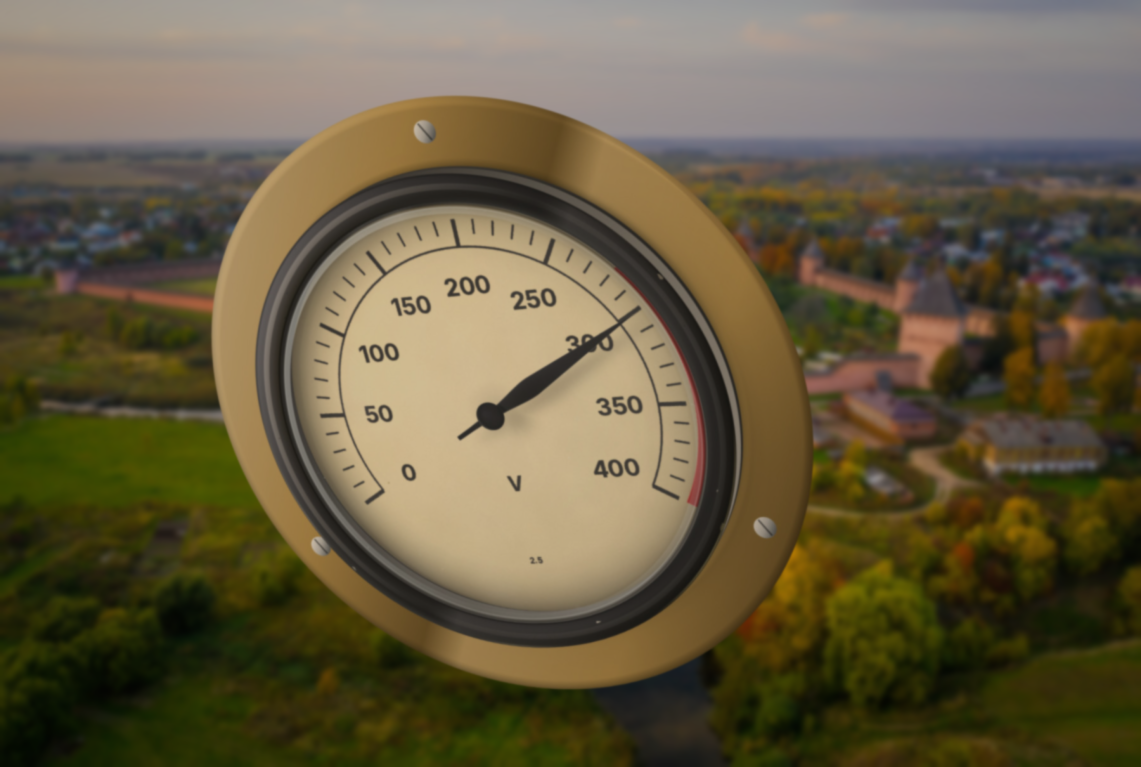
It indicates 300 V
